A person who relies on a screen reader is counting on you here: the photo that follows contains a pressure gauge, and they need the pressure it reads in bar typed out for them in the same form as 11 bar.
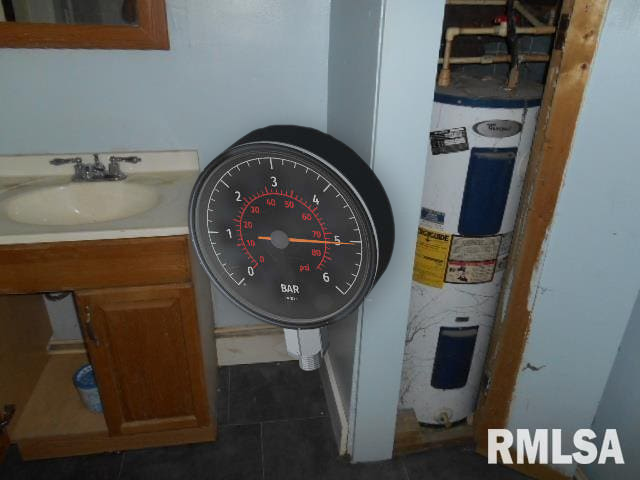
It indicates 5 bar
